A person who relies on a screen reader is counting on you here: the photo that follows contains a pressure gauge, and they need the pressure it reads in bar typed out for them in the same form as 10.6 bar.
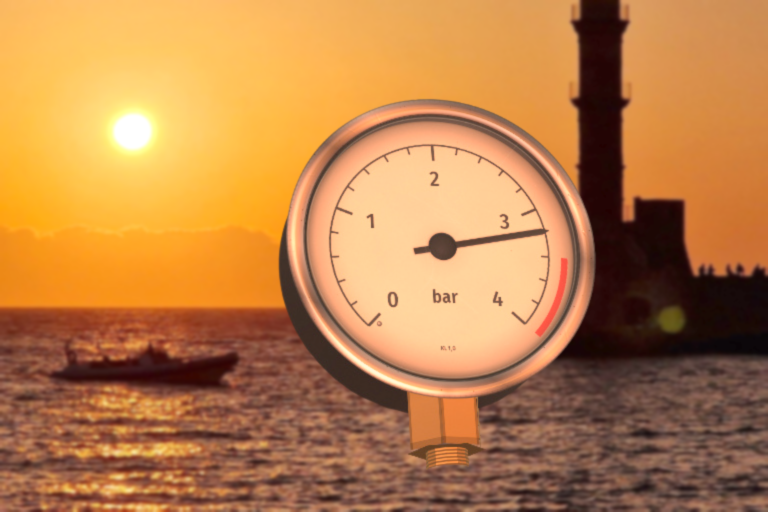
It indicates 3.2 bar
